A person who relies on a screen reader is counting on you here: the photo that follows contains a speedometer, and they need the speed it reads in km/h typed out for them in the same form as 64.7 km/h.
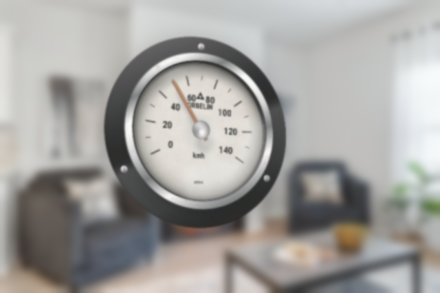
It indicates 50 km/h
